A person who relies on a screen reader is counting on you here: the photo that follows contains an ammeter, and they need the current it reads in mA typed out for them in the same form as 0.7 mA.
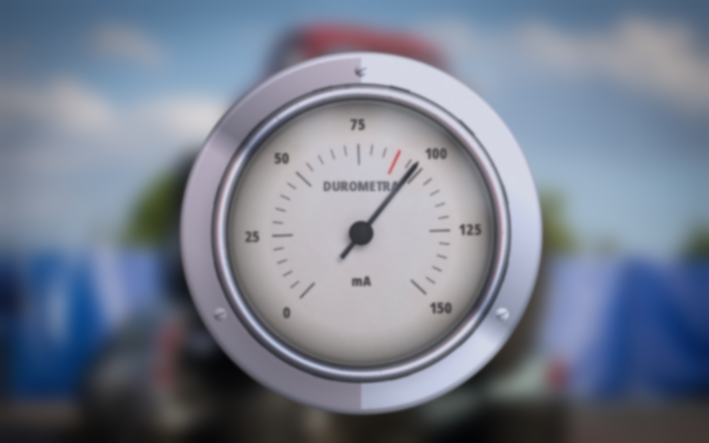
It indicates 97.5 mA
